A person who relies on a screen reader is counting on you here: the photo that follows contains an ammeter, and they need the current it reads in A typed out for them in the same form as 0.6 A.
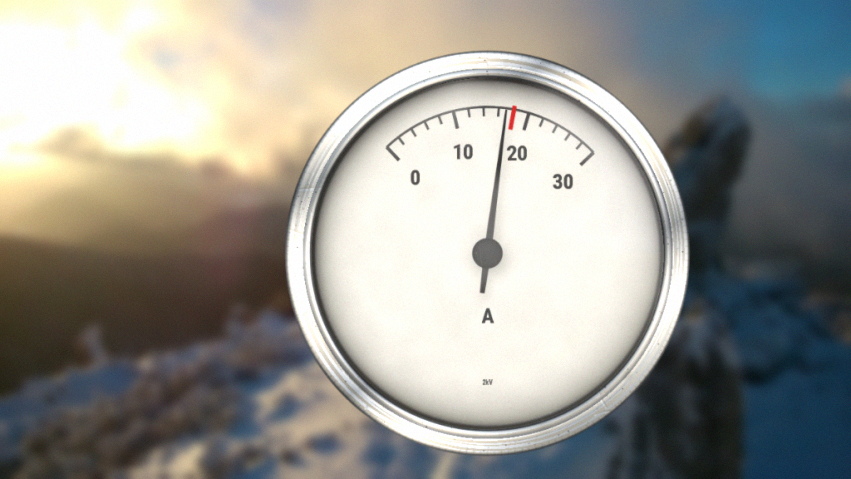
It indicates 17 A
